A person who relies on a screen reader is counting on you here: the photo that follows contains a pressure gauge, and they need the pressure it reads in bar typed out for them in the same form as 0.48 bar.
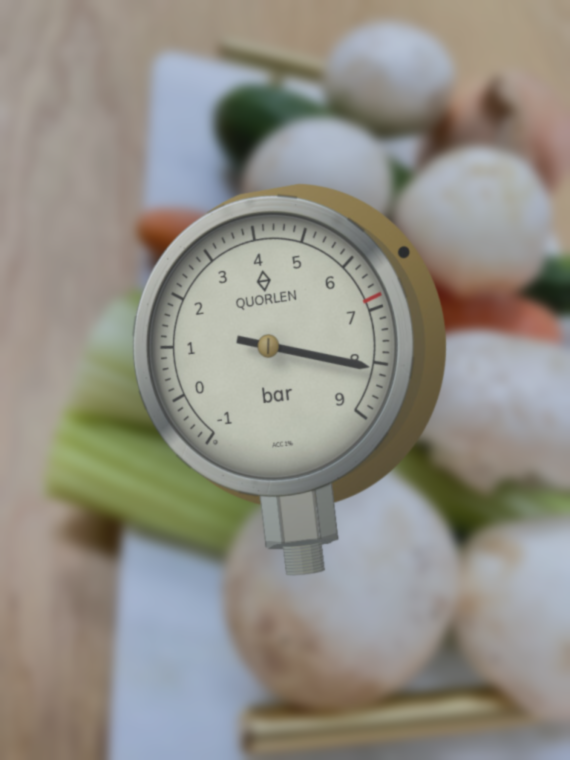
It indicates 8.1 bar
